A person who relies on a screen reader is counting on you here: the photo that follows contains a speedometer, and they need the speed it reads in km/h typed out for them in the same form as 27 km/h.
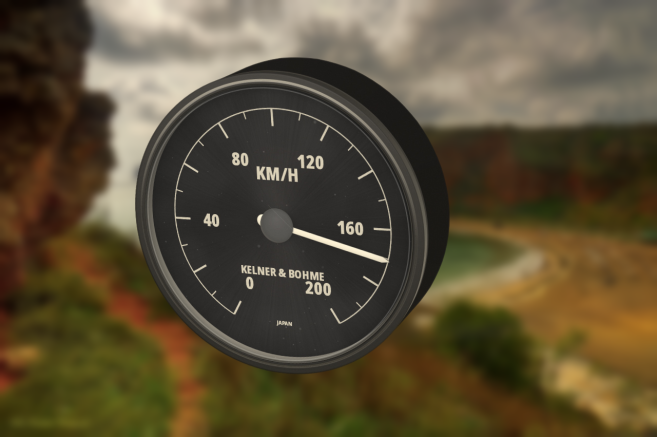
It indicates 170 km/h
